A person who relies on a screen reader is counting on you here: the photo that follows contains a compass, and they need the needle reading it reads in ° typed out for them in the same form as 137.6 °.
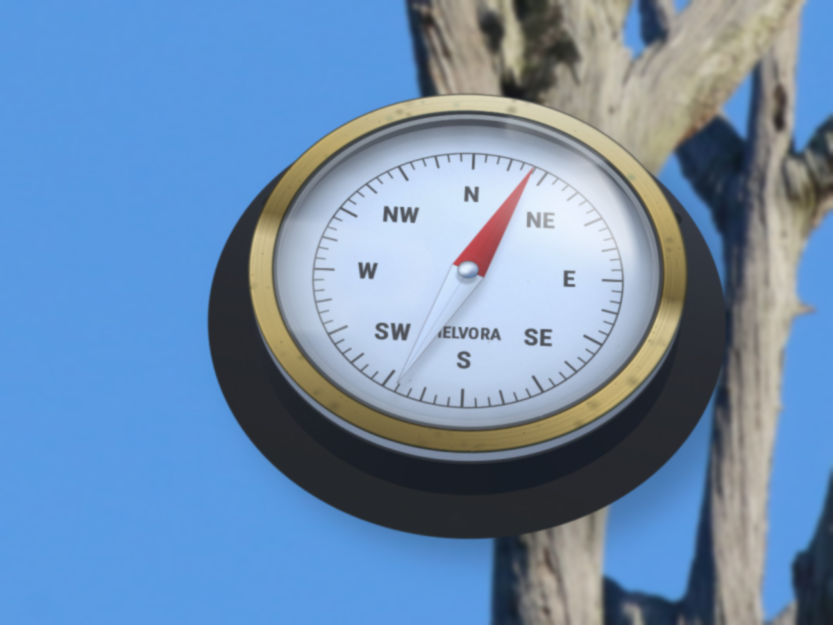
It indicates 25 °
